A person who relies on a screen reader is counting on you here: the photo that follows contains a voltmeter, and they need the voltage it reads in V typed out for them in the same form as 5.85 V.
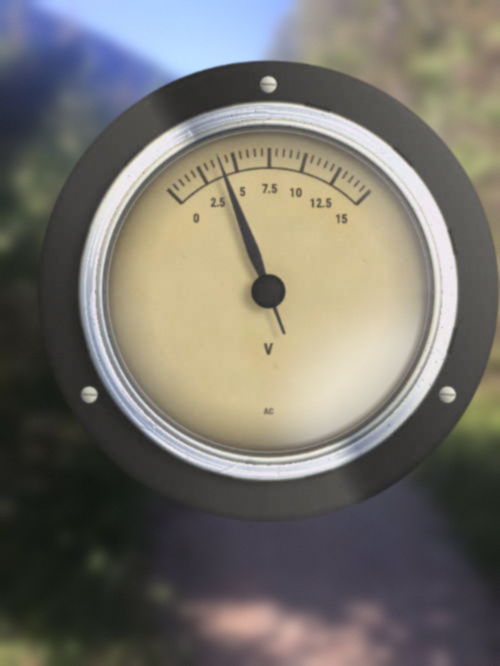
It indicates 4 V
